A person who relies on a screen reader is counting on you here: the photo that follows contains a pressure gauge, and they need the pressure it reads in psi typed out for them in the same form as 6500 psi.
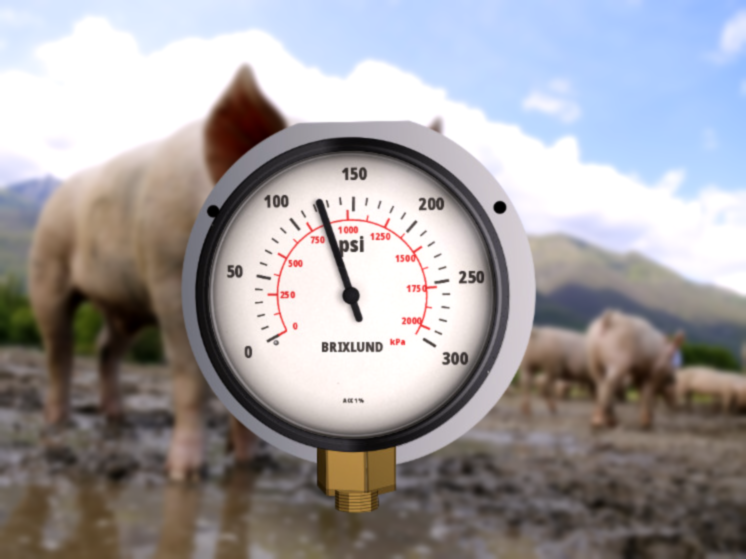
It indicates 125 psi
